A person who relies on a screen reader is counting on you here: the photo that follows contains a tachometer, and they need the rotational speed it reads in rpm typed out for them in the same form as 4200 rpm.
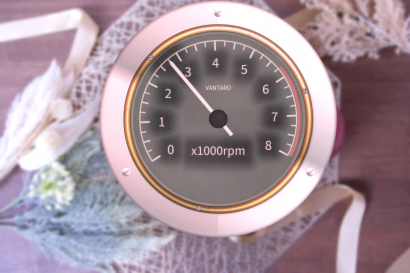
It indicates 2750 rpm
